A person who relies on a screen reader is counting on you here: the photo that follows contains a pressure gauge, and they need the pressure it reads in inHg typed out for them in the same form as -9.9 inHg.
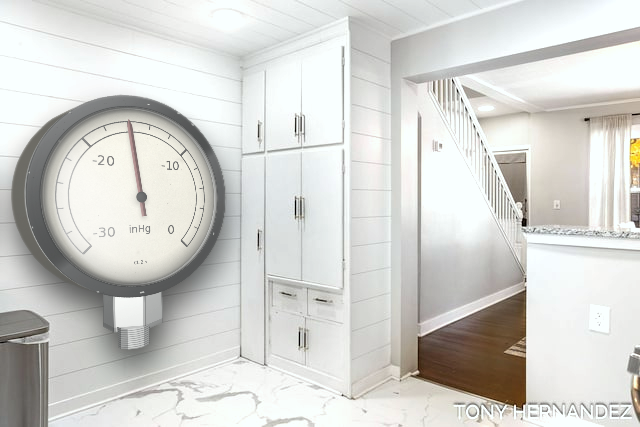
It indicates -16 inHg
